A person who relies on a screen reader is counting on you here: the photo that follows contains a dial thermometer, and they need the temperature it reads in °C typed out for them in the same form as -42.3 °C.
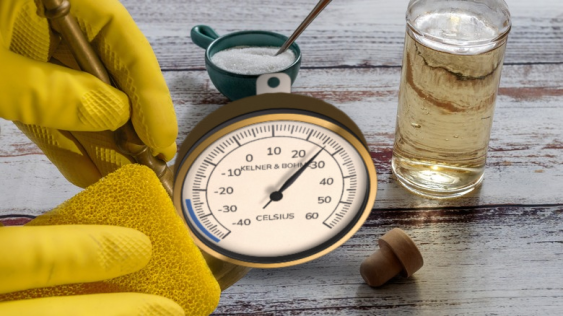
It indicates 25 °C
